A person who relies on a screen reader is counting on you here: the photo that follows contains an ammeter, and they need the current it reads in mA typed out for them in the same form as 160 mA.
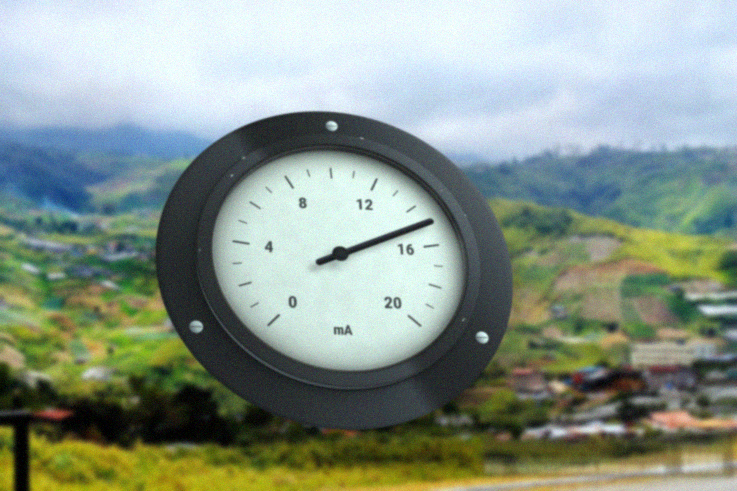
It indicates 15 mA
